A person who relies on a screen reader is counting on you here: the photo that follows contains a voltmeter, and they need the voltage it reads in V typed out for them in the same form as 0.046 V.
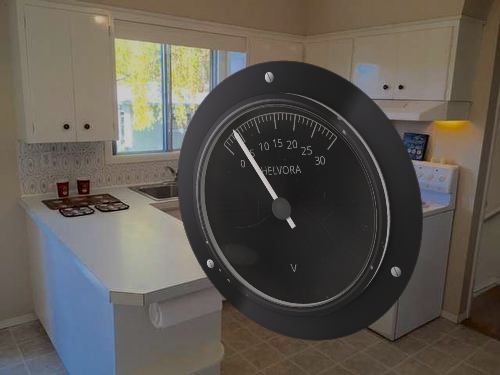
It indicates 5 V
